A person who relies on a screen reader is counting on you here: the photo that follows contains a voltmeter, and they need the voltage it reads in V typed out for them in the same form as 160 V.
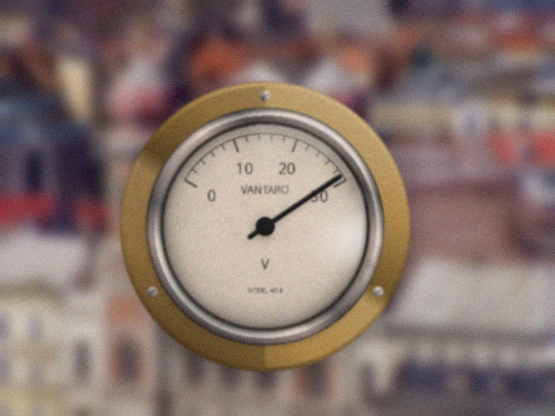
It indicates 29 V
